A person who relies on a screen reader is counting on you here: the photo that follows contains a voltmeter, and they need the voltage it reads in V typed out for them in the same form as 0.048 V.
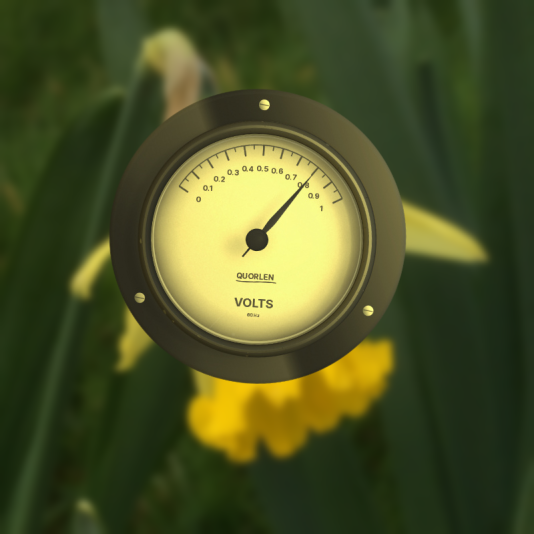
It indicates 0.8 V
